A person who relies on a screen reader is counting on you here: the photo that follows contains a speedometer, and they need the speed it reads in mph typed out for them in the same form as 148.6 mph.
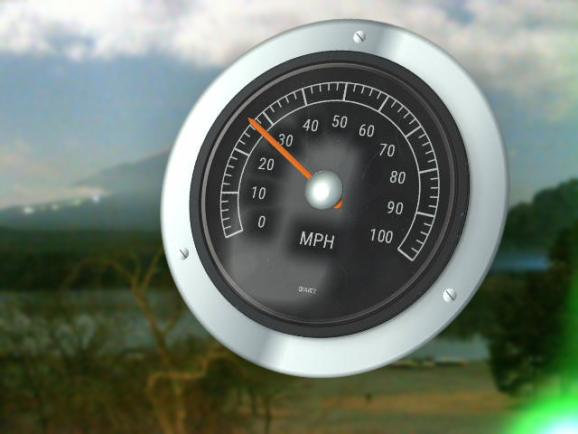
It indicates 27 mph
